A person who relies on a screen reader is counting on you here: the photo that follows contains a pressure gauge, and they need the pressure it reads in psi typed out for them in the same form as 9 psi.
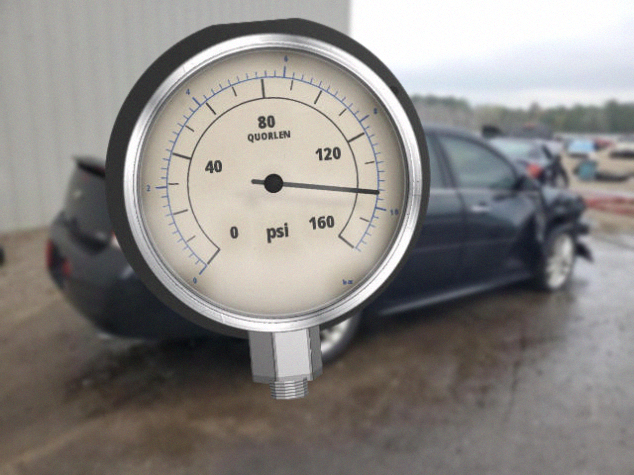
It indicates 140 psi
